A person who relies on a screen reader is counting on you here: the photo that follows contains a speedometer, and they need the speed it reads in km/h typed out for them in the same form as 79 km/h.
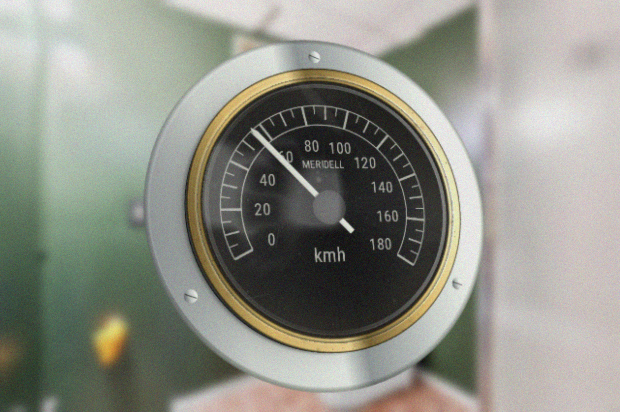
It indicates 55 km/h
